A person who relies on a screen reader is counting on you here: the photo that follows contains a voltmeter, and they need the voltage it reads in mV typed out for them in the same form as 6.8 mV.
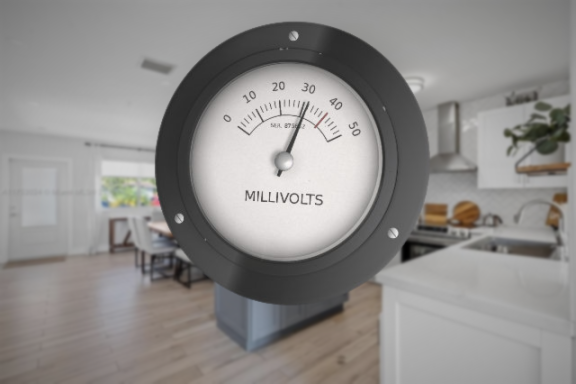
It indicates 32 mV
